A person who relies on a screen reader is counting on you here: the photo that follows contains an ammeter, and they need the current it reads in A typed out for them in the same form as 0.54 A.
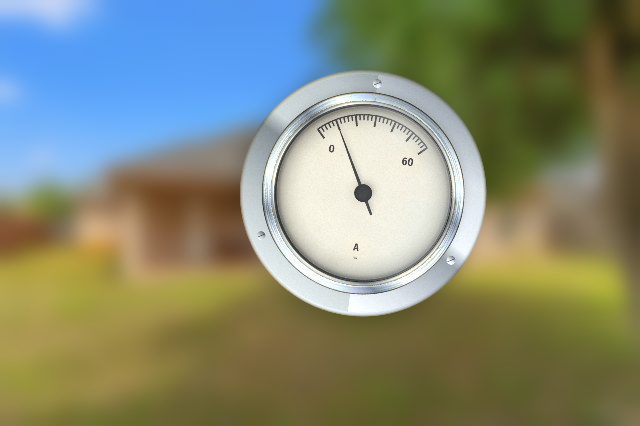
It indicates 10 A
